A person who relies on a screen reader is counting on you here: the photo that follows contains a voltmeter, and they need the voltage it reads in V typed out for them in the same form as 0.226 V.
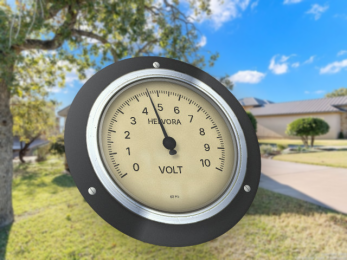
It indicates 4.5 V
